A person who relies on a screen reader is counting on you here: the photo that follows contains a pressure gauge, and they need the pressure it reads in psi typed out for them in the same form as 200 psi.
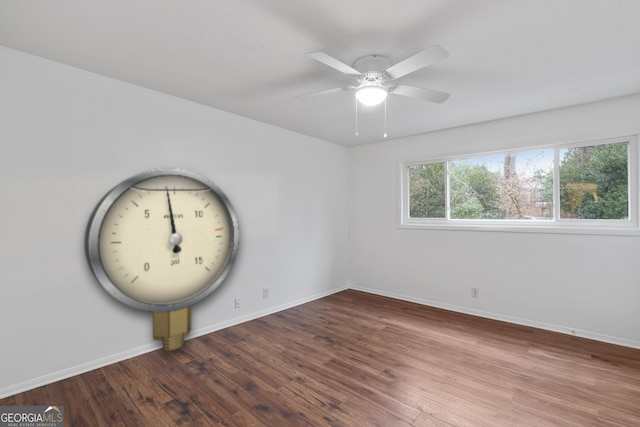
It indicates 7 psi
